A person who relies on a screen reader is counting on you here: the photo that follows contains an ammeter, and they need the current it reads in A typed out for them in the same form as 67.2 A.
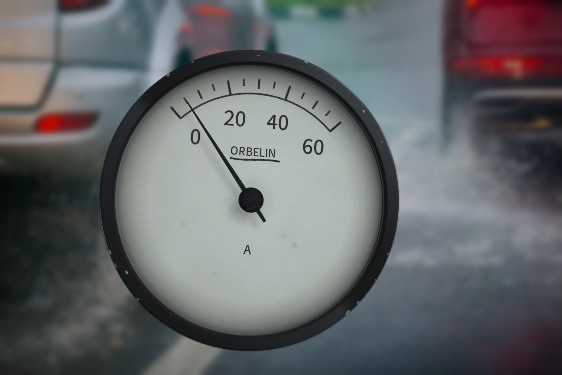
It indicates 5 A
